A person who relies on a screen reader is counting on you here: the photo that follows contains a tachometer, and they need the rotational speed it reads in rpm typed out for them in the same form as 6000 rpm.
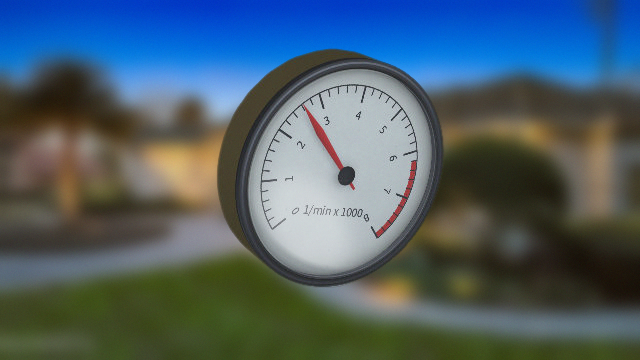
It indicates 2600 rpm
